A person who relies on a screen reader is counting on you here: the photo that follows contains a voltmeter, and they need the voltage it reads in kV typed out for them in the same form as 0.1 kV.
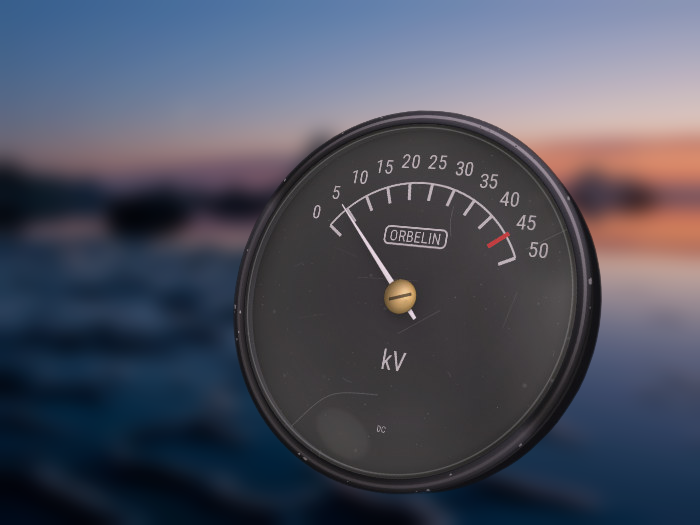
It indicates 5 kV
